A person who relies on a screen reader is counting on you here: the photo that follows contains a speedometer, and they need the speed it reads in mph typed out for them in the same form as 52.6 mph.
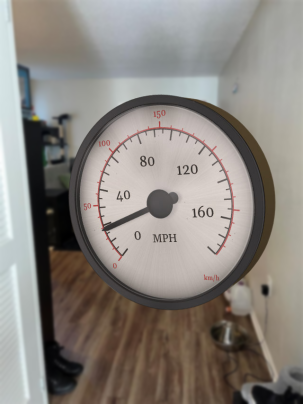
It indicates 17.5 mph
